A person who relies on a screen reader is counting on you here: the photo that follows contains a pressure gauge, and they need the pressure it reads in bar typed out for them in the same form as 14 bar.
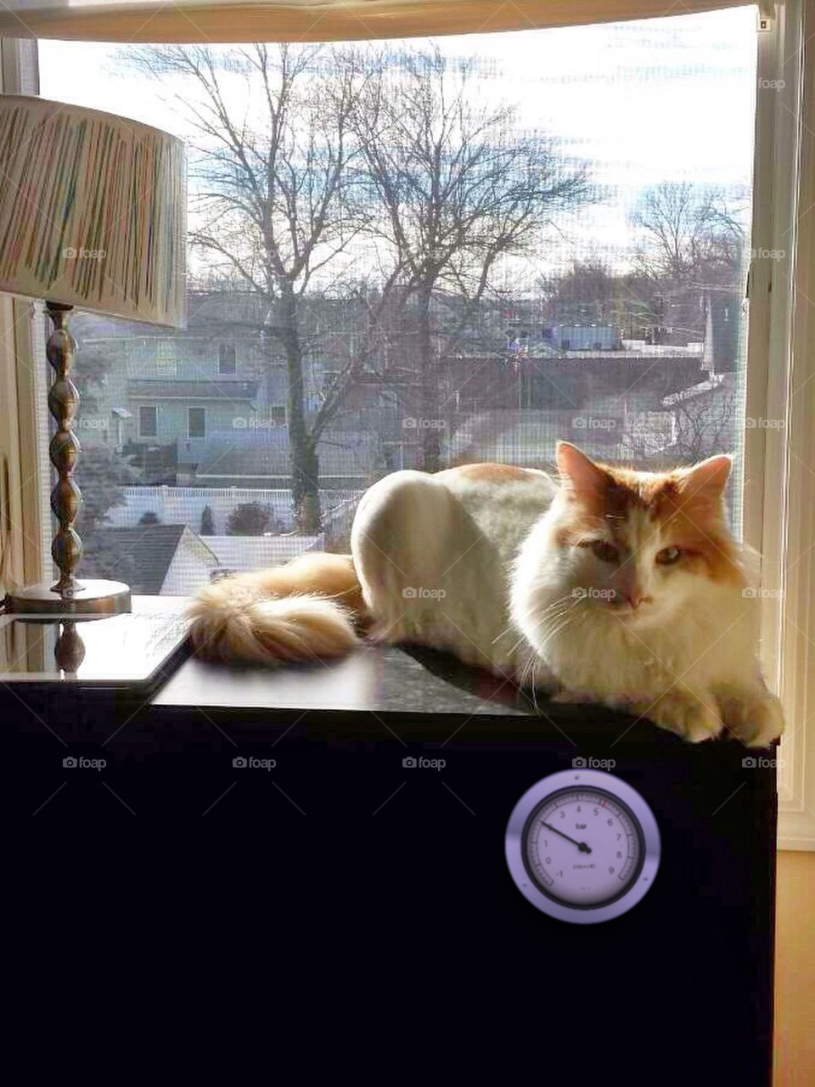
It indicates 2 bar
